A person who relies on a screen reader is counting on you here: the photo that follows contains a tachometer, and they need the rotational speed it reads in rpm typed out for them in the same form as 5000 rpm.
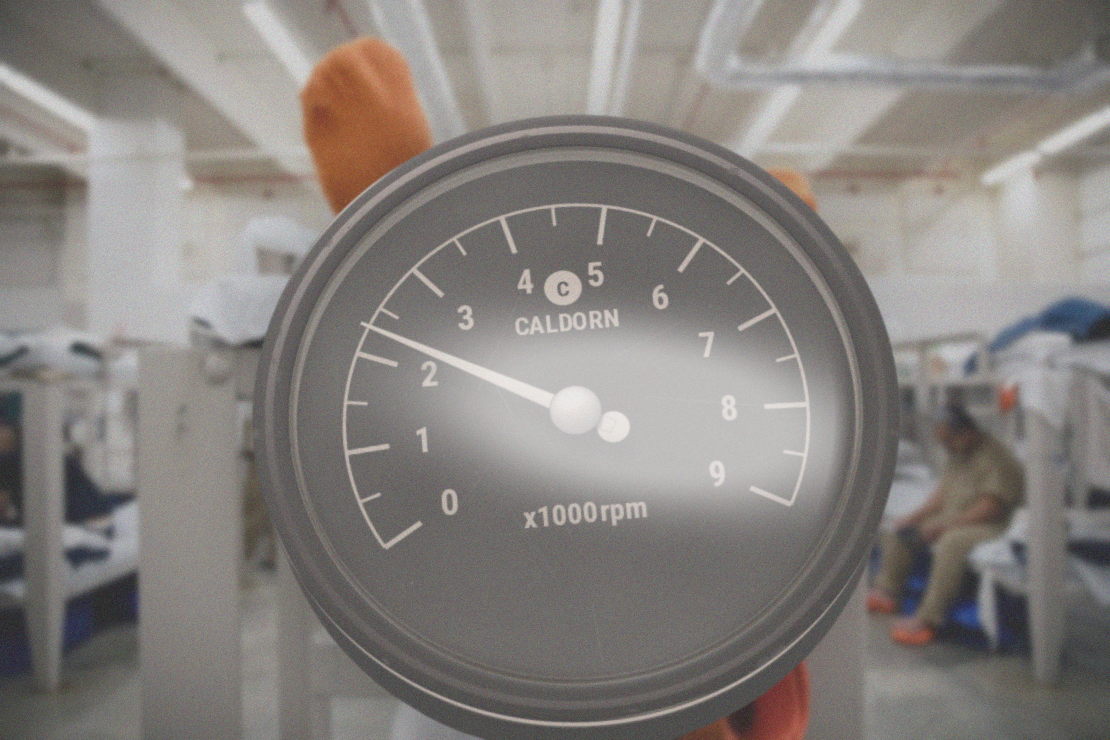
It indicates 2250 rpm
